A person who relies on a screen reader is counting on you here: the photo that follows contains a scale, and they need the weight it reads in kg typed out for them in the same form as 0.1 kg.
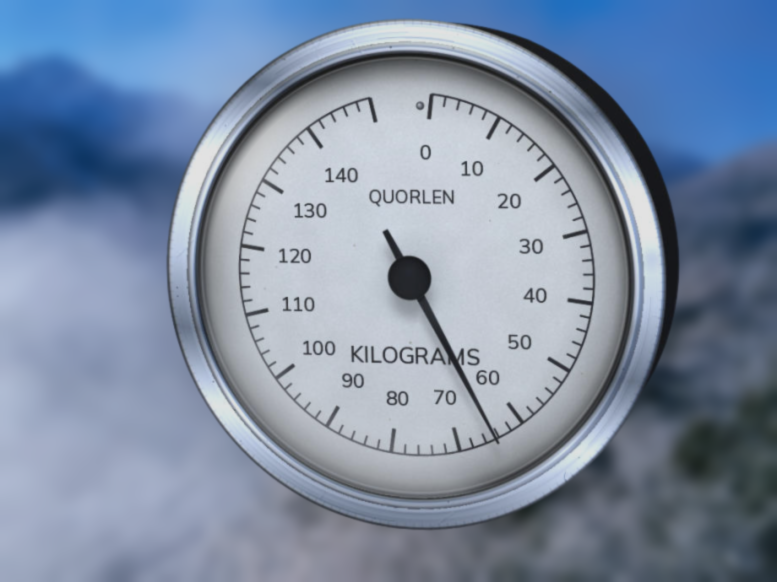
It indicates 64 kg
